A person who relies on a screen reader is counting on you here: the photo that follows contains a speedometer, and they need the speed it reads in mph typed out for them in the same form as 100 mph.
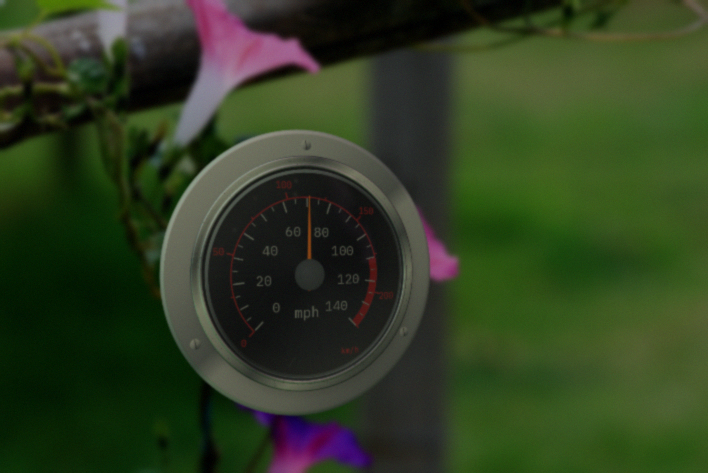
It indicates 70 mph
